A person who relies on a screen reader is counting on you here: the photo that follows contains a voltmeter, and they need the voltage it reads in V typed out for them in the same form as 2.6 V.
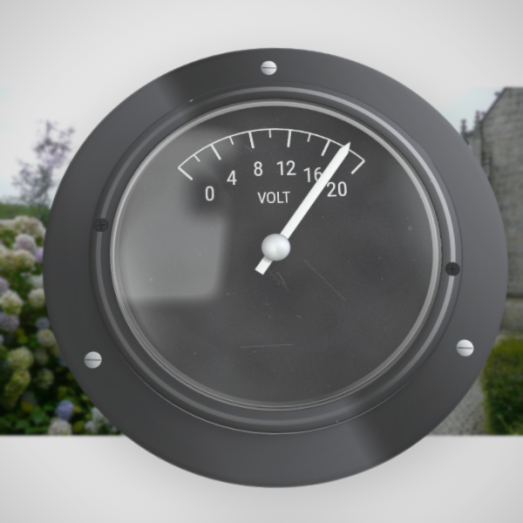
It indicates 18 V
